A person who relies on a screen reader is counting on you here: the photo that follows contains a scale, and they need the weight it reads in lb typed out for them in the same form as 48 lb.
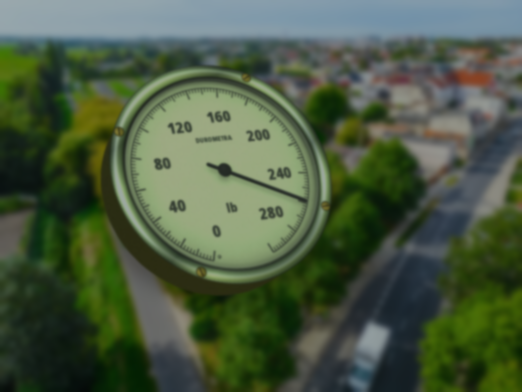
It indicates 260 lb
